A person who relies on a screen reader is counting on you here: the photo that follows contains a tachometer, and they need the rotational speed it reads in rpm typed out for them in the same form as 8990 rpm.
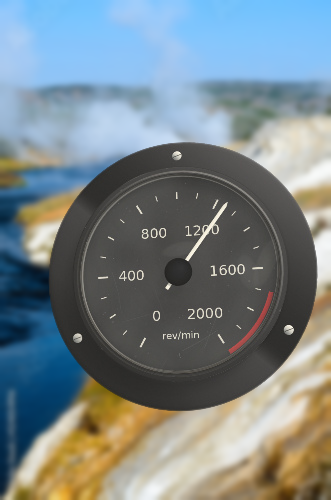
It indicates 1250 rpm
